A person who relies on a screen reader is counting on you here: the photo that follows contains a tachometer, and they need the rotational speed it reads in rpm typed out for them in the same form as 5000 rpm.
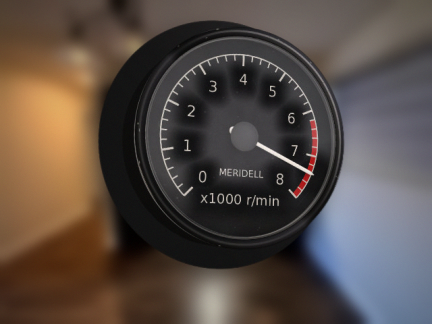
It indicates 7400 rpm
